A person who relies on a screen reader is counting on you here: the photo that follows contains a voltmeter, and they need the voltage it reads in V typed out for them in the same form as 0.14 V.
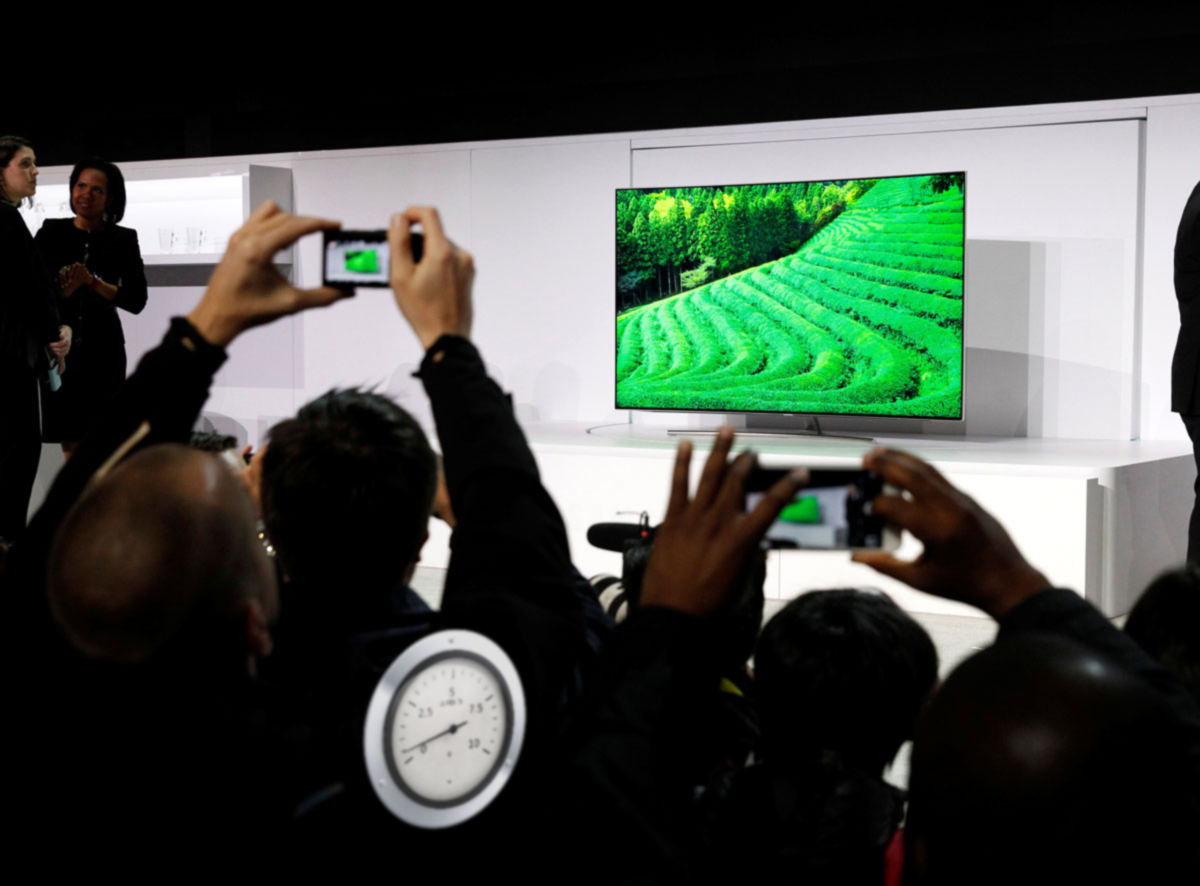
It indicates 0.5 V
